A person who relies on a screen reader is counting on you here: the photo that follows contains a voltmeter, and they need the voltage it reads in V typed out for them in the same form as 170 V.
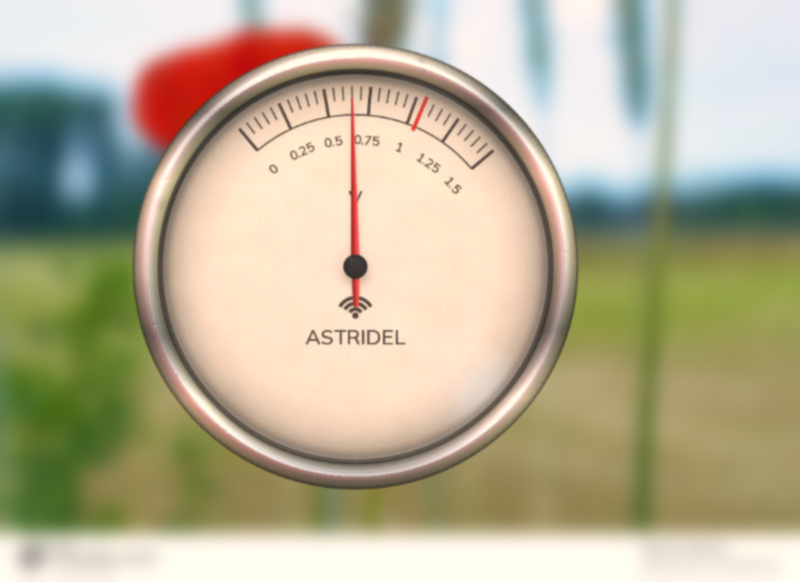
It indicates 0.65 V
